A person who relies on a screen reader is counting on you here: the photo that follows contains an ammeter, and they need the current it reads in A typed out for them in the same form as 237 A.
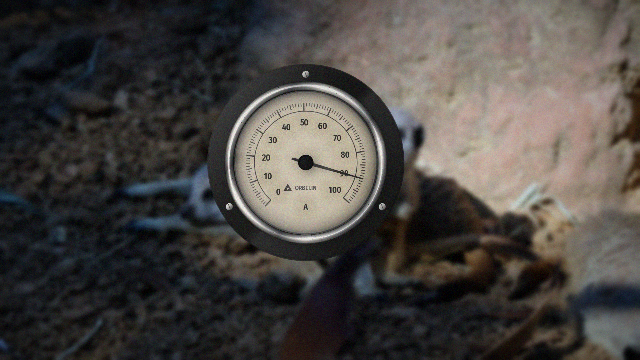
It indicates 90 A
